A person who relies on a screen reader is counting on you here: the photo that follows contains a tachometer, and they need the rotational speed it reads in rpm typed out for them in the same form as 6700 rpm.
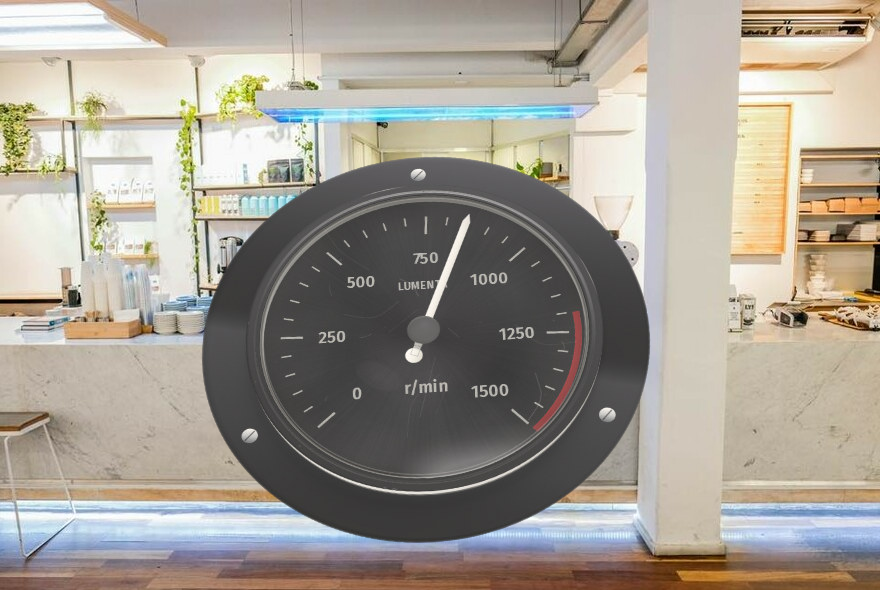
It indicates 850 rpm
